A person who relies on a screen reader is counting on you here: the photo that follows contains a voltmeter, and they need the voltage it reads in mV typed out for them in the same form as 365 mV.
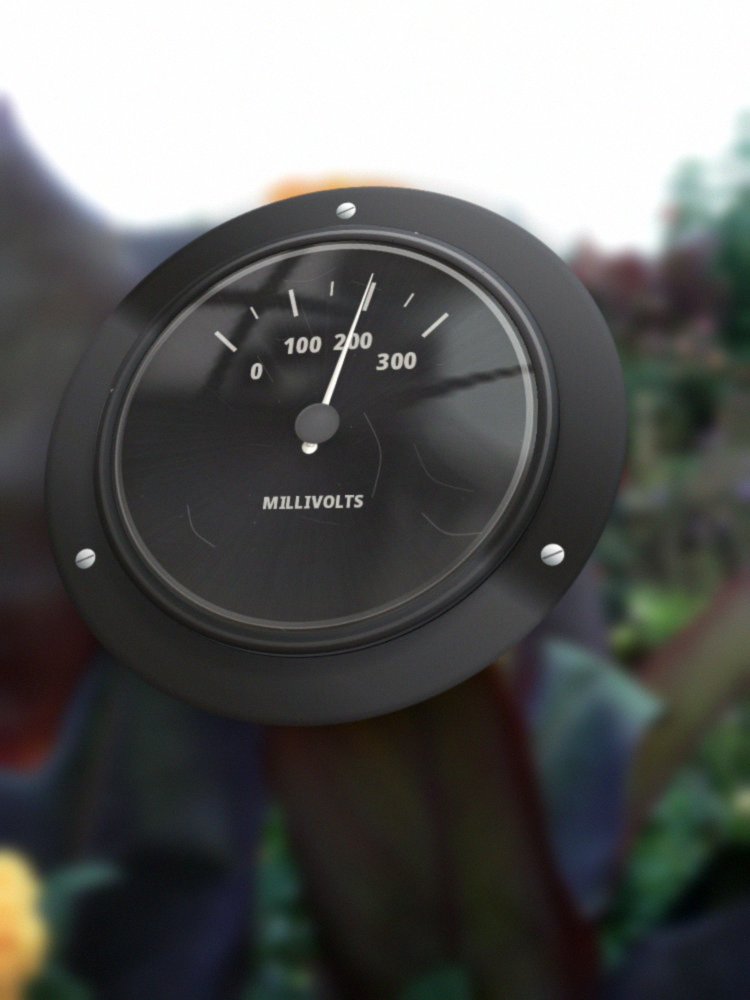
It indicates 200 mV
